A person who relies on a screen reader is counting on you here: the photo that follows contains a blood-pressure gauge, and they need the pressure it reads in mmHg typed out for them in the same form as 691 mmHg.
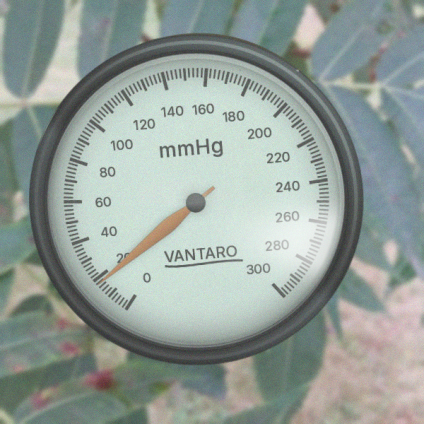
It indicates 18 mmHg
